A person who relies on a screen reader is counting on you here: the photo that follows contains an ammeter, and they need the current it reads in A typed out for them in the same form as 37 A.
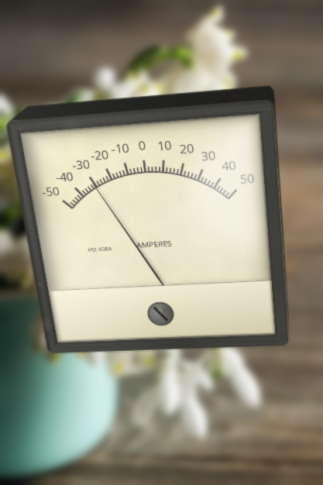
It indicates -30 A
